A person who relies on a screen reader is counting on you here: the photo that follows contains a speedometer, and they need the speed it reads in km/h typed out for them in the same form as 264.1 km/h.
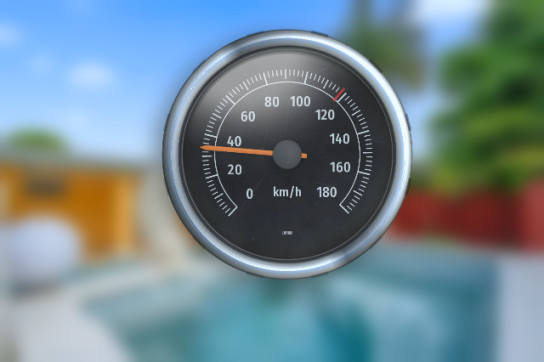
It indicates 34 km/h
